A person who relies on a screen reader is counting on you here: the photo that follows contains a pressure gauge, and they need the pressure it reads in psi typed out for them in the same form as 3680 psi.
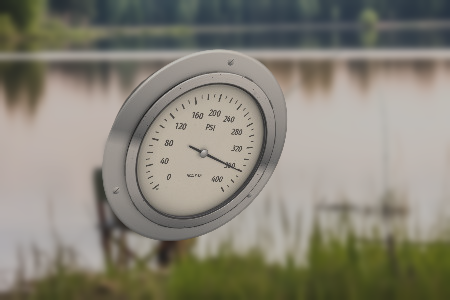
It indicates 360 psi
